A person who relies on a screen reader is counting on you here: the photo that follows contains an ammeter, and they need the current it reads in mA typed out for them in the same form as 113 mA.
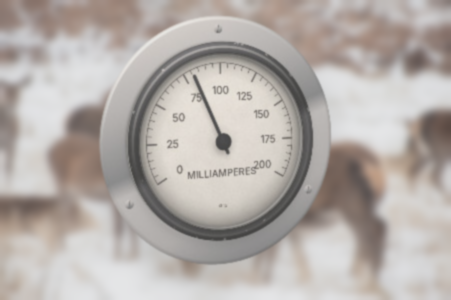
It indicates 80 mA
